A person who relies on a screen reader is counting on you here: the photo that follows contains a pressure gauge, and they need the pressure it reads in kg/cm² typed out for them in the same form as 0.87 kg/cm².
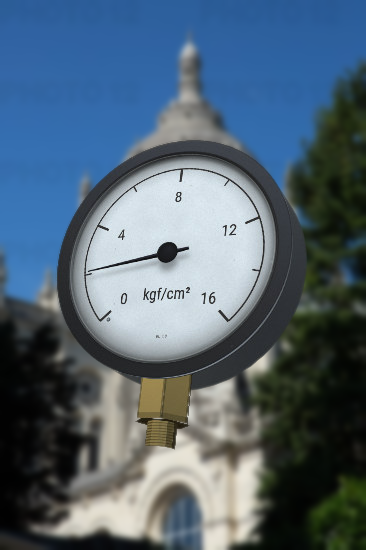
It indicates 2 kg/cm²
